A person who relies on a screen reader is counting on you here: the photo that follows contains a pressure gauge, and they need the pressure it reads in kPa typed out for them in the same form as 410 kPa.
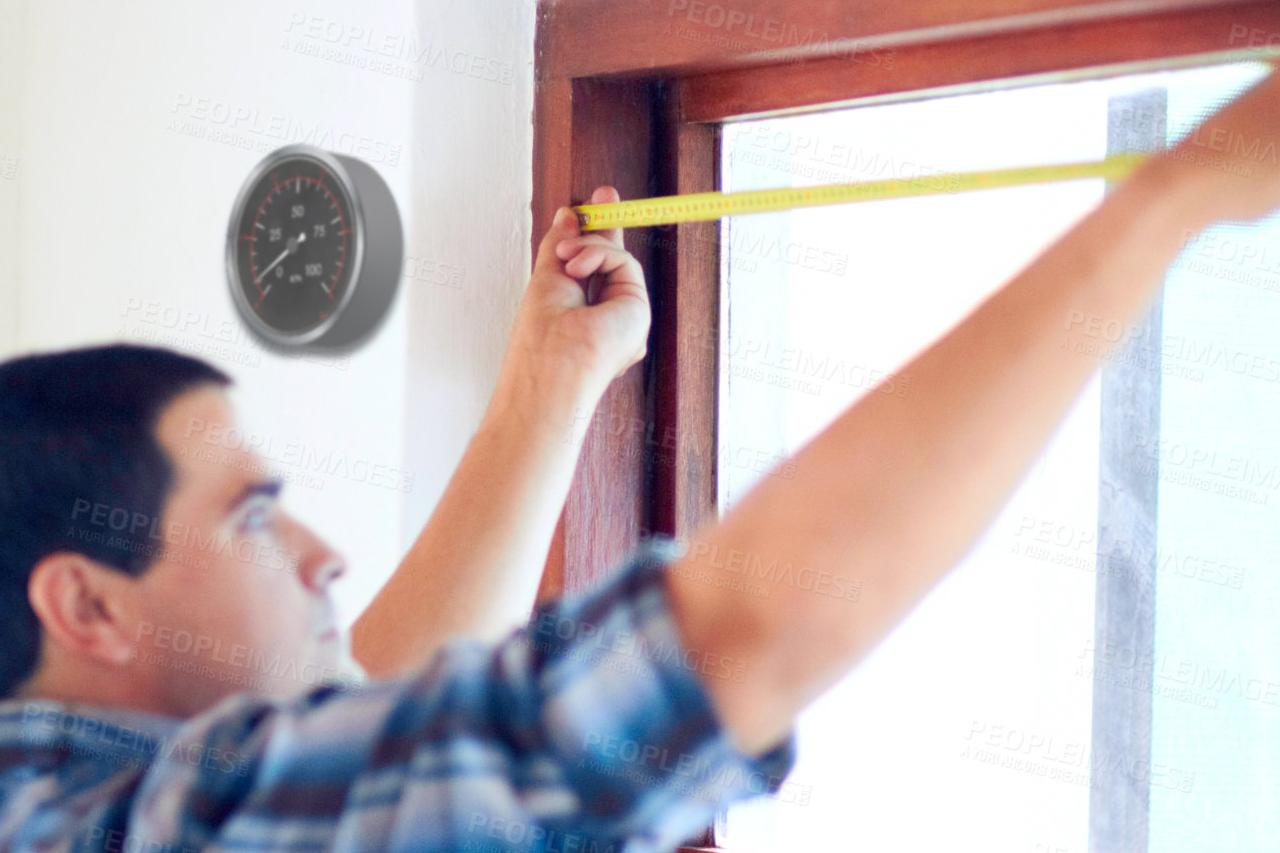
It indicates 5 kPa
